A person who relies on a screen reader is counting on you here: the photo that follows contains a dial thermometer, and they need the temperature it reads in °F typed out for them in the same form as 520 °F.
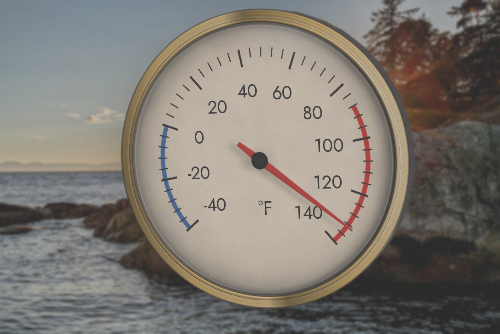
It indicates 132 °F
